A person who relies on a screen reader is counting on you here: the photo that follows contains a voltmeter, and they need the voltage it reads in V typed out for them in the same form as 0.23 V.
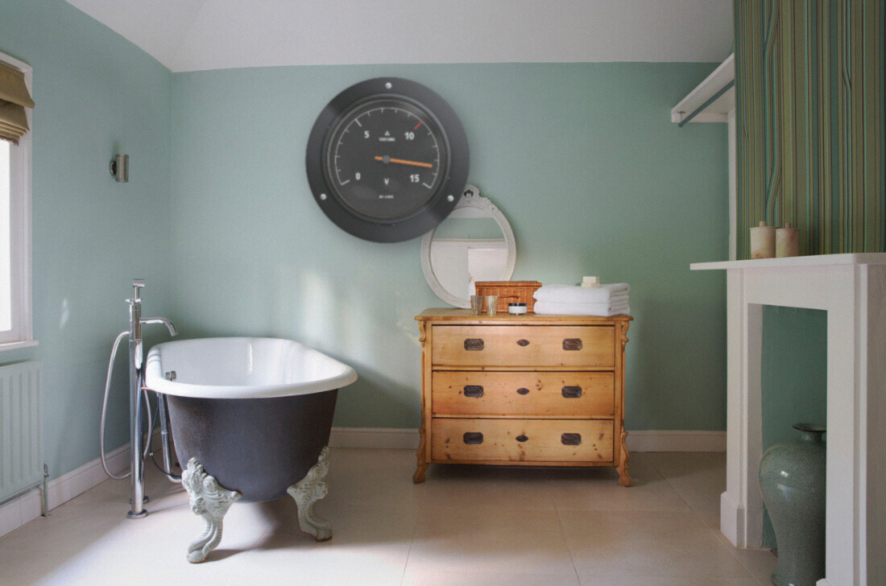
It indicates 13.5 V
